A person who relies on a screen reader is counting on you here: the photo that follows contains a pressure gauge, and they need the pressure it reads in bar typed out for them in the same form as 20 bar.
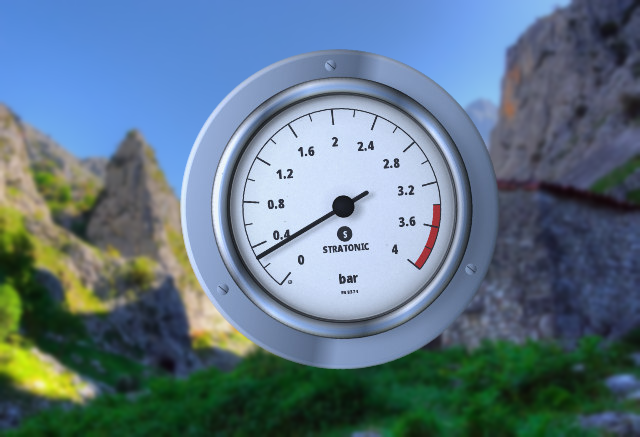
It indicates 0.3 bar
